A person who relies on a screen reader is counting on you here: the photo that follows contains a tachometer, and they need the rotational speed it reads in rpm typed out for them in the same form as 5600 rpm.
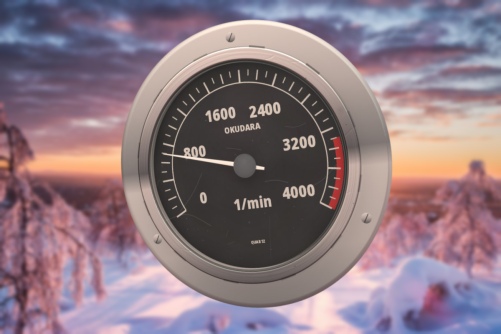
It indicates 700 rpm
